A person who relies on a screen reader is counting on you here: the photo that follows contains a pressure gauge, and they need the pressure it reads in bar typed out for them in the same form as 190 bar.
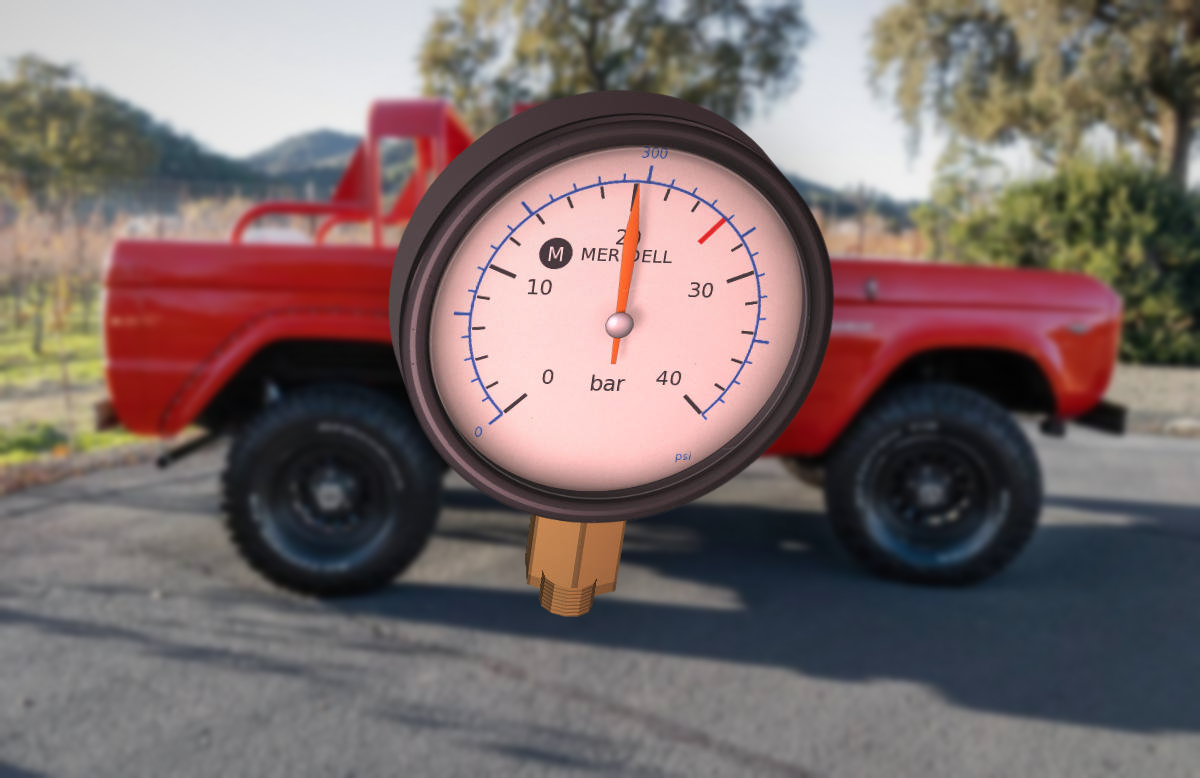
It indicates 20 bar
